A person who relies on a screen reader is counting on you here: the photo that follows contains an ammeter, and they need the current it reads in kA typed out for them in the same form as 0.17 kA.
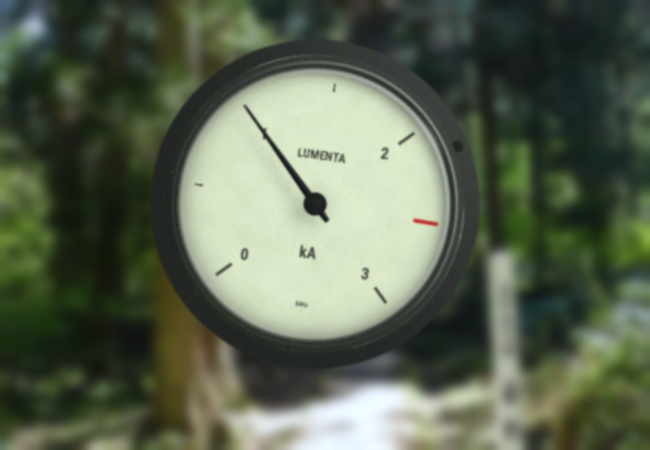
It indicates 1 kA
